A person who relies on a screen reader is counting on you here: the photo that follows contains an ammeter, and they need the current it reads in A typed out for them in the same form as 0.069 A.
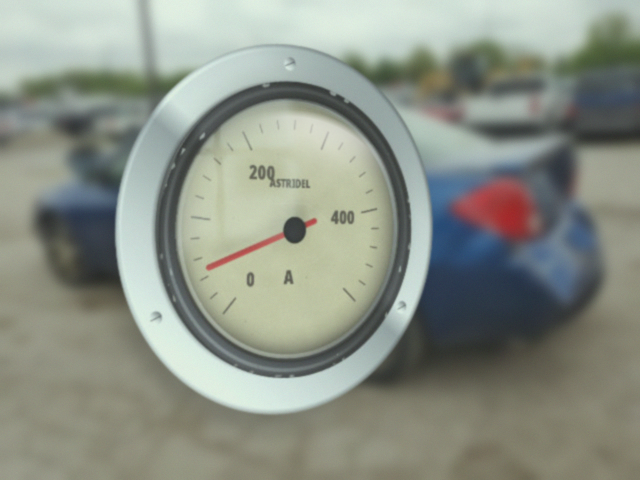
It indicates 50 A
